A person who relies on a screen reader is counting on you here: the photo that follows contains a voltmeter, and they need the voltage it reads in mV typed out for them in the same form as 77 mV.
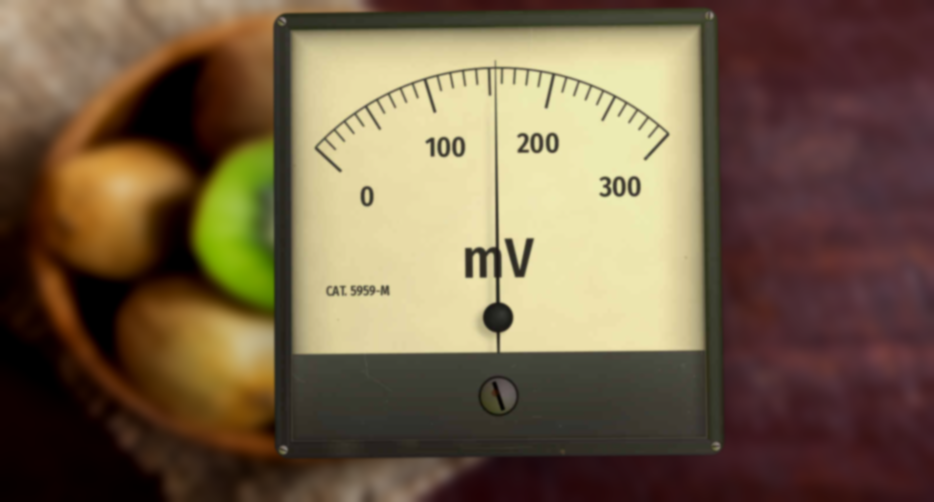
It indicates 155 mV
